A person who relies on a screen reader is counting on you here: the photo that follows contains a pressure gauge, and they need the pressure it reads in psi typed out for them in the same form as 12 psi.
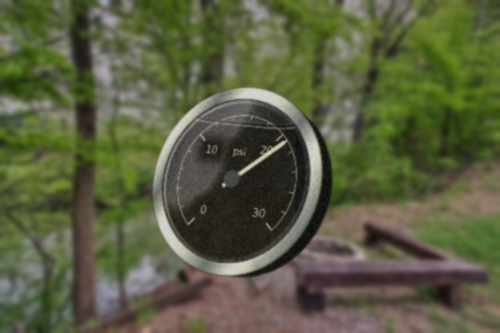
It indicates 21 psi
